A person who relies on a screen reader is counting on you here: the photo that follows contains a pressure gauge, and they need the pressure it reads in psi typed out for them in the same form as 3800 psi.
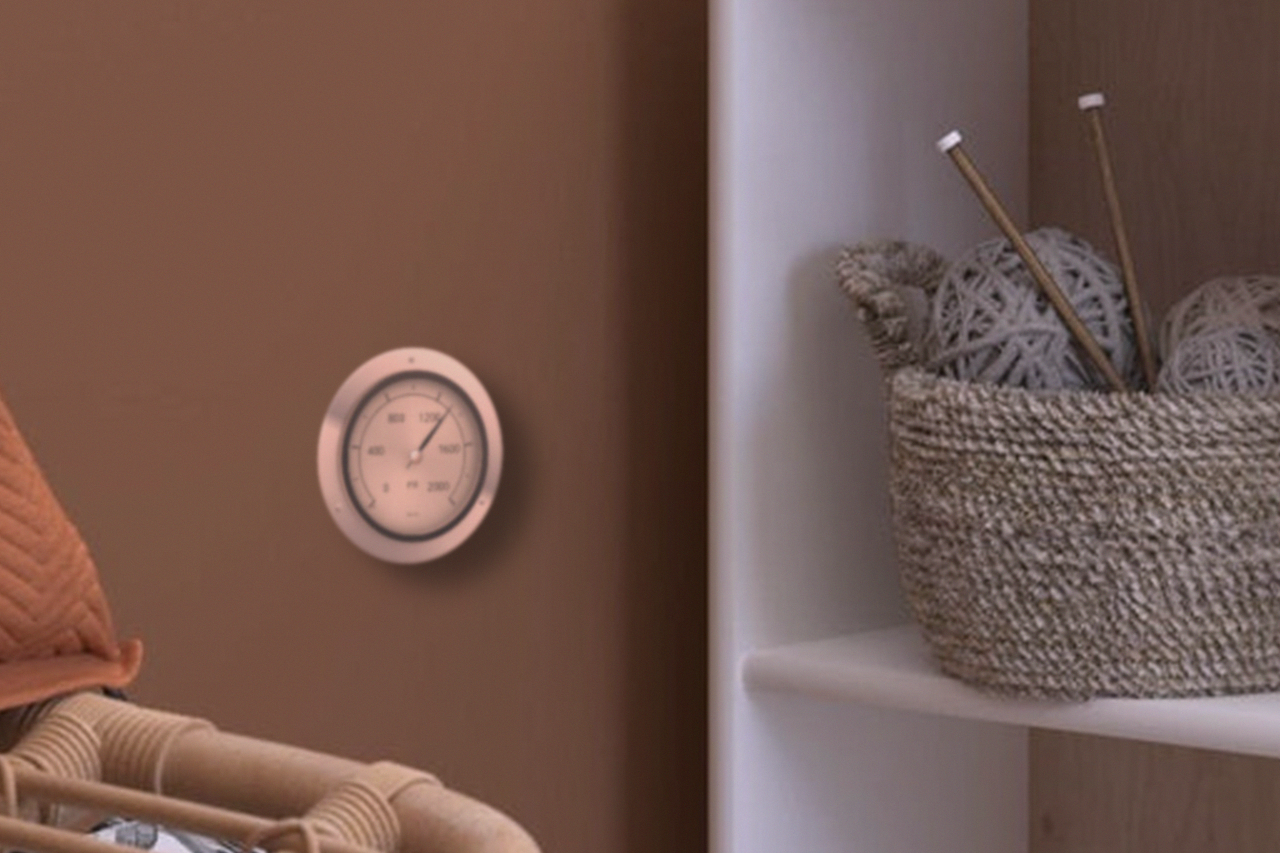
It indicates 1300 psi
